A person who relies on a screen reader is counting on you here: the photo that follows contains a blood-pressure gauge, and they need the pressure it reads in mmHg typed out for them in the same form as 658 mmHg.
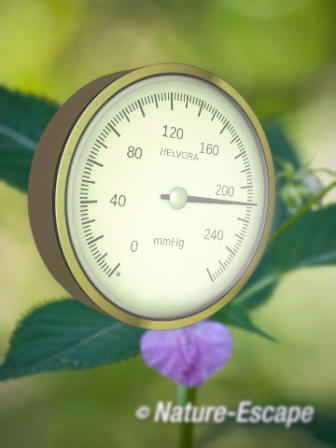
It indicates 210 mmHg
